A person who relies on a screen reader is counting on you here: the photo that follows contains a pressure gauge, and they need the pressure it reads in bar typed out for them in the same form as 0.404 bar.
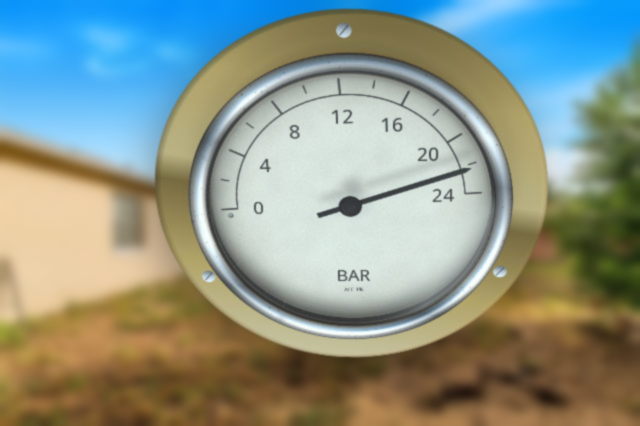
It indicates 22 bar
